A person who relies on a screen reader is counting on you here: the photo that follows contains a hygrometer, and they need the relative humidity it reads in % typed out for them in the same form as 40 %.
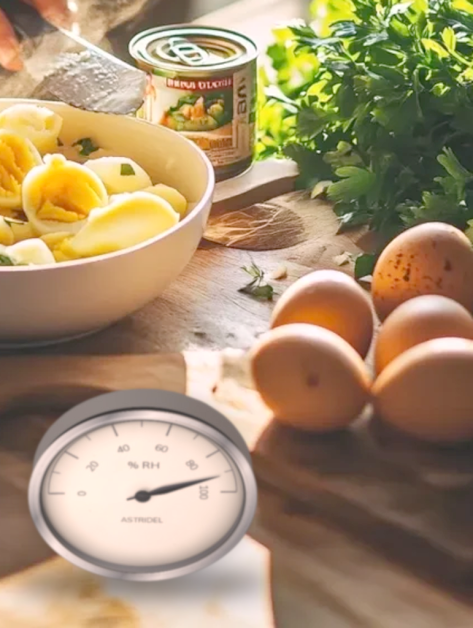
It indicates 90 %
